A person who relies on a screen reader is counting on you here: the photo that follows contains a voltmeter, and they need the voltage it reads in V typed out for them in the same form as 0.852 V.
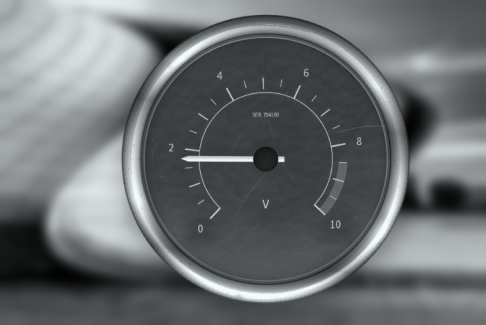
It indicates 1.75 V
